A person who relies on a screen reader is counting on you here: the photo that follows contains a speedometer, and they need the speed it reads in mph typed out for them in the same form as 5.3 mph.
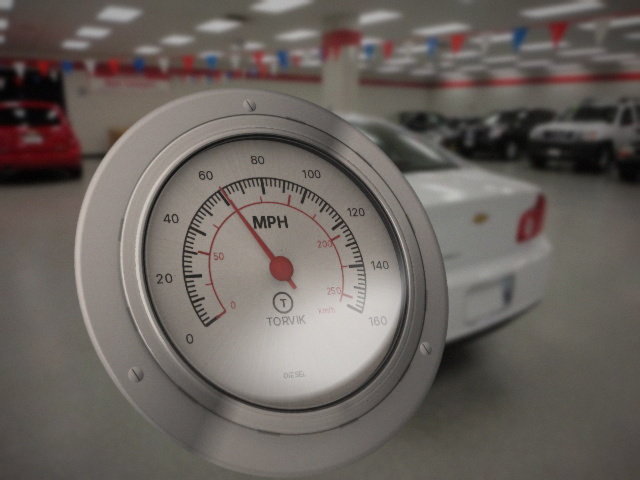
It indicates 60 mph
